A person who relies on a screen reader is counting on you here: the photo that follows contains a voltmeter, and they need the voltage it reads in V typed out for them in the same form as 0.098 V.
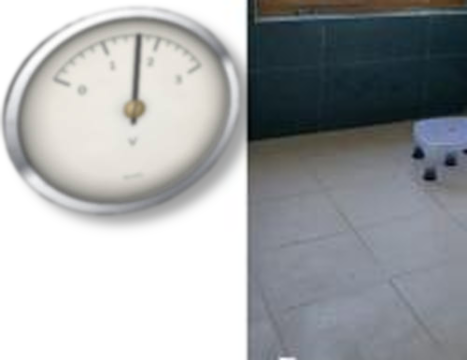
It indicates 1.6 V
